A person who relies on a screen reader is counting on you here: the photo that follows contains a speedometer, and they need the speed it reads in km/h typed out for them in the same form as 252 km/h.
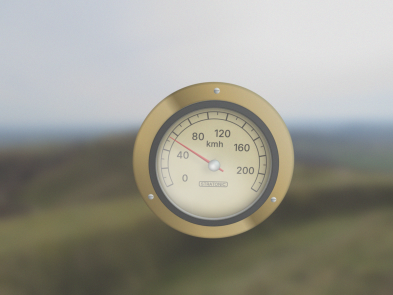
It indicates 55 km/h
